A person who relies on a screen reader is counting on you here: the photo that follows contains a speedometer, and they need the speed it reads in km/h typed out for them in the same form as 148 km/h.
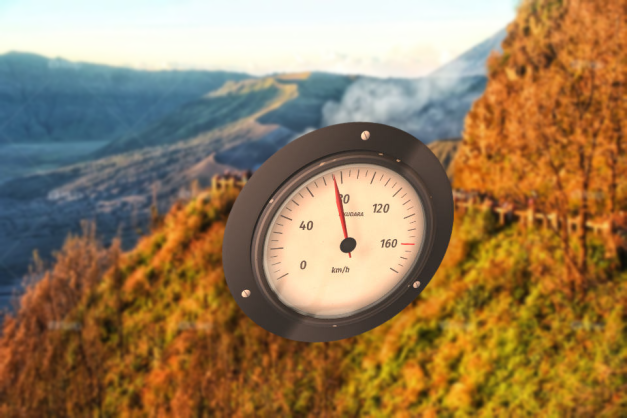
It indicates 75 km/h
